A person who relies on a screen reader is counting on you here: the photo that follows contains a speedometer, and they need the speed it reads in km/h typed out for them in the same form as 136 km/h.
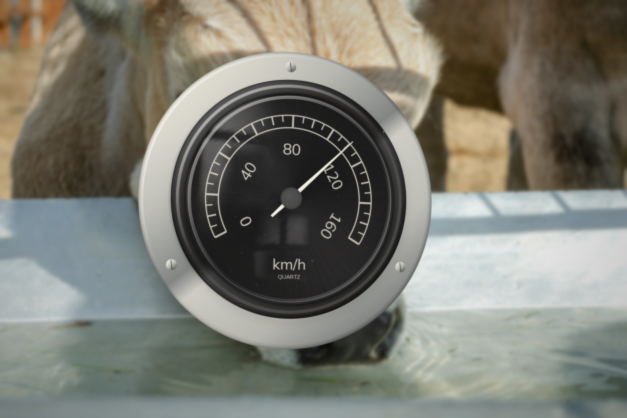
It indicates 110 km/h
